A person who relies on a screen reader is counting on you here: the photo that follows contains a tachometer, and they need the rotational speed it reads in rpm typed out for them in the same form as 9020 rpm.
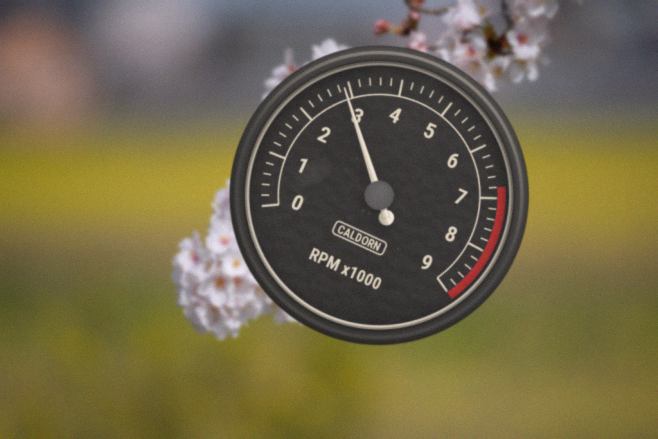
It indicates 2900 rpm
